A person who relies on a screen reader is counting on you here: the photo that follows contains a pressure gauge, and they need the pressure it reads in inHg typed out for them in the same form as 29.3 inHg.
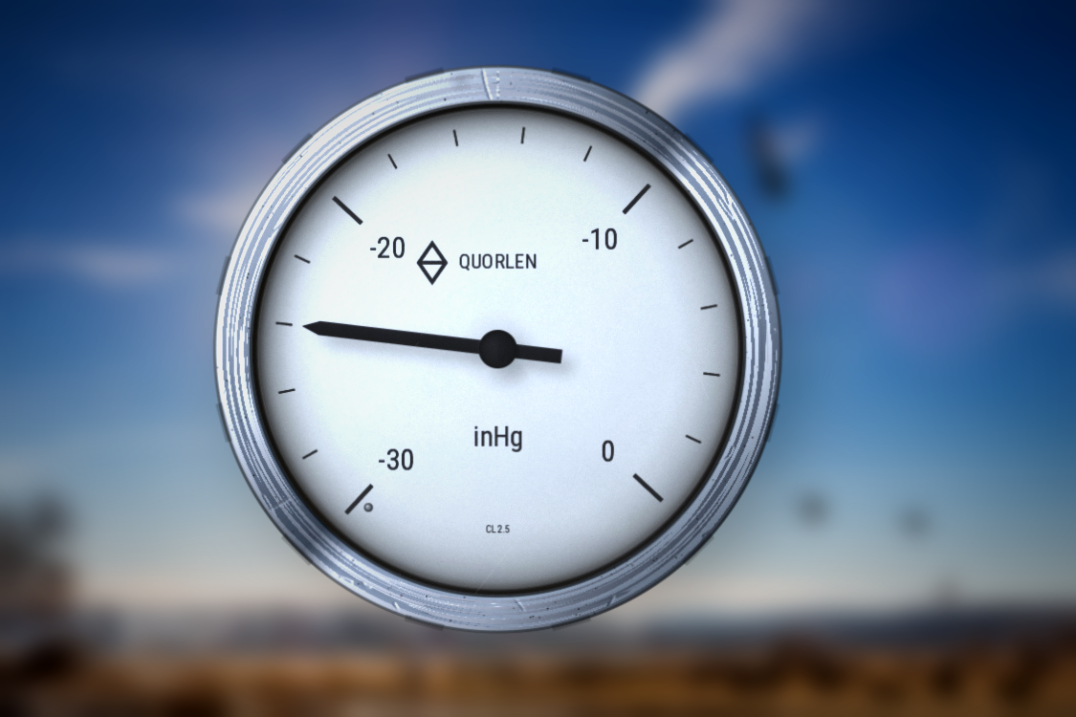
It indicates -24 inHg
